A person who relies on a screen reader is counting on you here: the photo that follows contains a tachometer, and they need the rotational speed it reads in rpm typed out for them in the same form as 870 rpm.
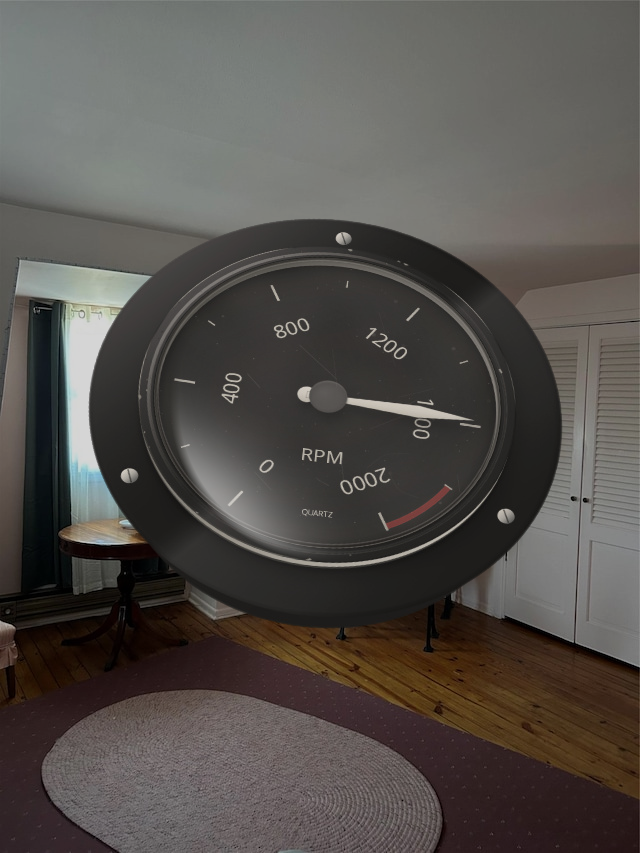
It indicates 1600 rpm
